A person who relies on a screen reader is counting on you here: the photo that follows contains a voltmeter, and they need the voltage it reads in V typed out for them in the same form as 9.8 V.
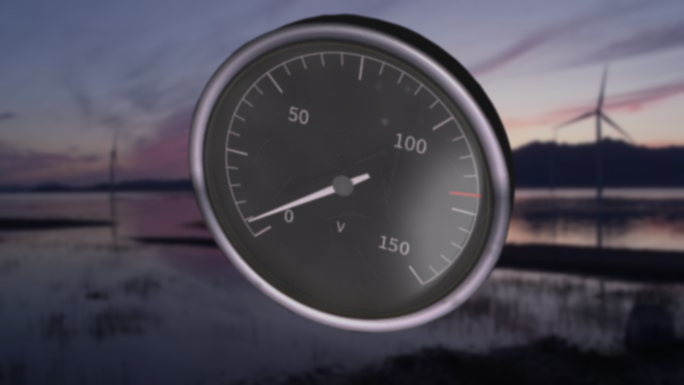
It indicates 5 V
